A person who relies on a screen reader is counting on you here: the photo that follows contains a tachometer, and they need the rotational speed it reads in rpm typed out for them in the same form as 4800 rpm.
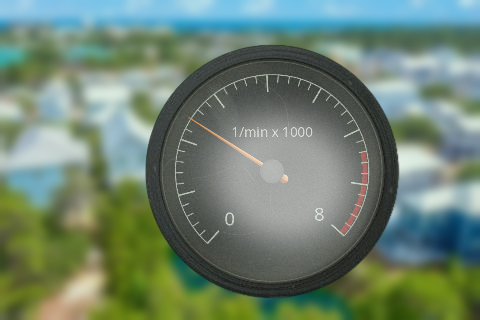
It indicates 2400 rpm
